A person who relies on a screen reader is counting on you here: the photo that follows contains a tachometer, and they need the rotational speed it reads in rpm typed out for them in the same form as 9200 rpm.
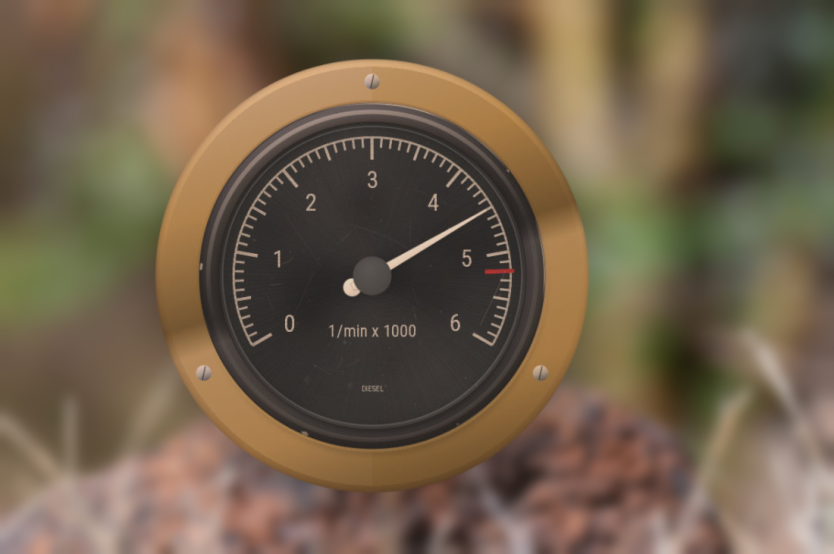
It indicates 4500 rpm
